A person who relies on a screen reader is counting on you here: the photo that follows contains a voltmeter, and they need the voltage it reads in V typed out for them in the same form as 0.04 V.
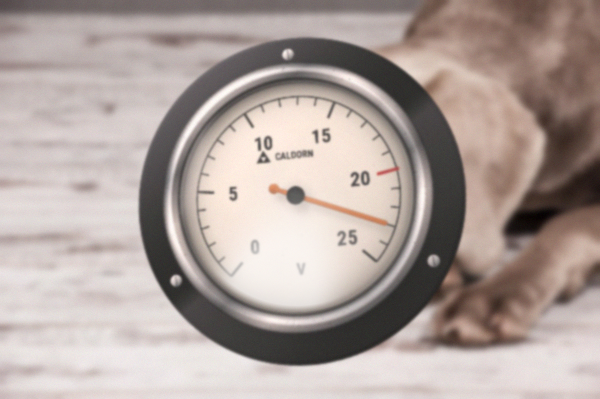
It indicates 23 V
